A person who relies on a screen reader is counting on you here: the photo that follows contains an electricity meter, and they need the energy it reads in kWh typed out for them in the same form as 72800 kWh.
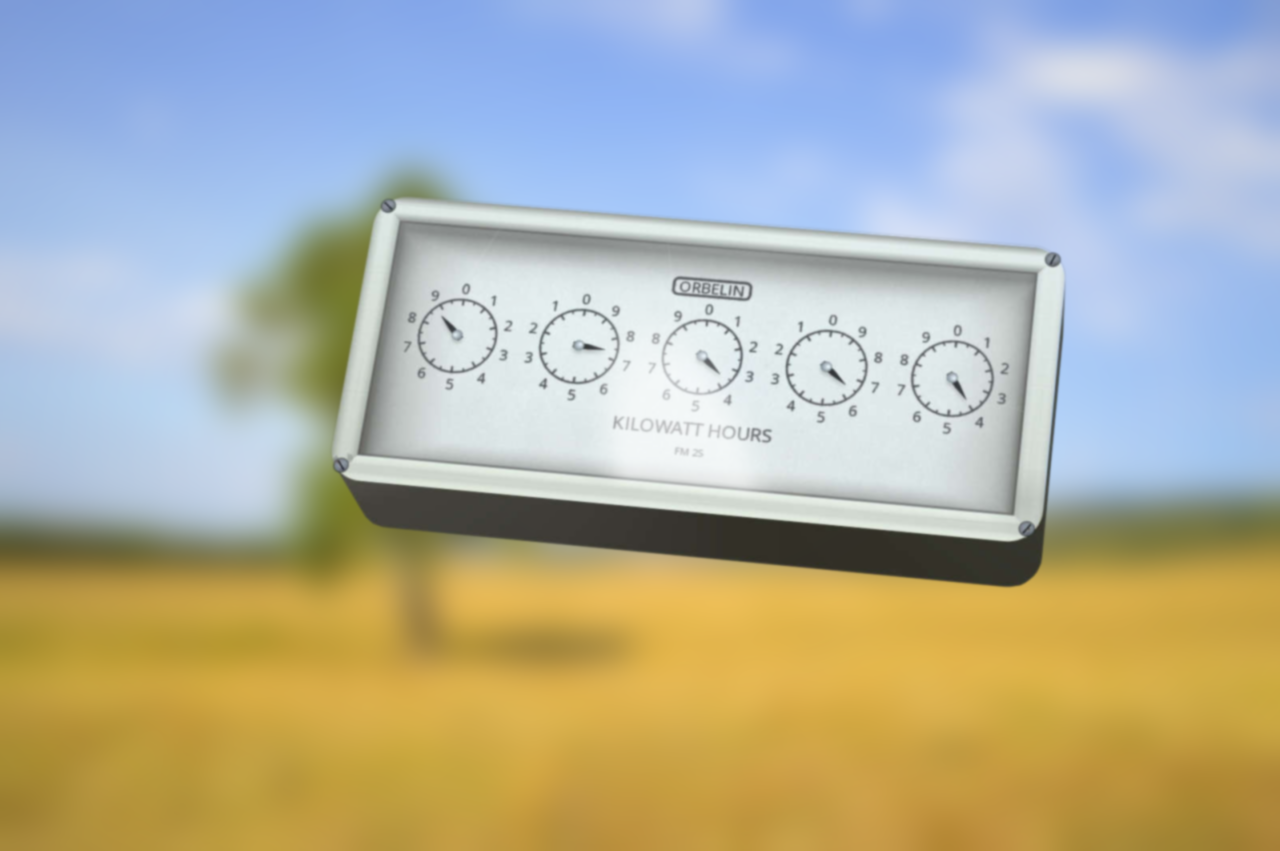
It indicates 87364 kWh
